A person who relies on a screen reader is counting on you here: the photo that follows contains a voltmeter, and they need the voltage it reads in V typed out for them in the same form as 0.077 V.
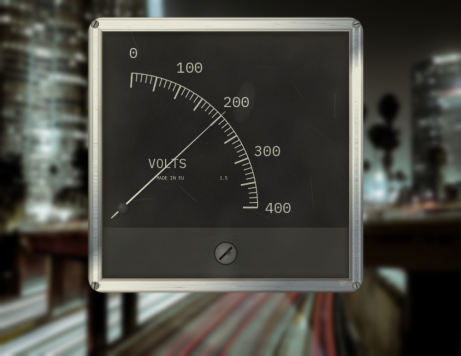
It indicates 200 V
